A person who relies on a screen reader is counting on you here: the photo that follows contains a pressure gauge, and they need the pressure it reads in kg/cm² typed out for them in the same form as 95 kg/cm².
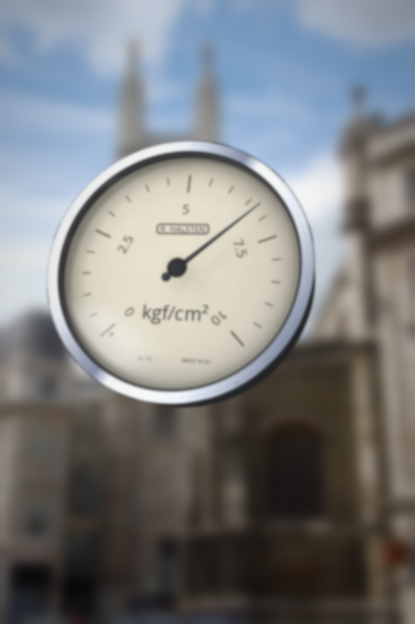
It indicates 6.75 kg/cm²
